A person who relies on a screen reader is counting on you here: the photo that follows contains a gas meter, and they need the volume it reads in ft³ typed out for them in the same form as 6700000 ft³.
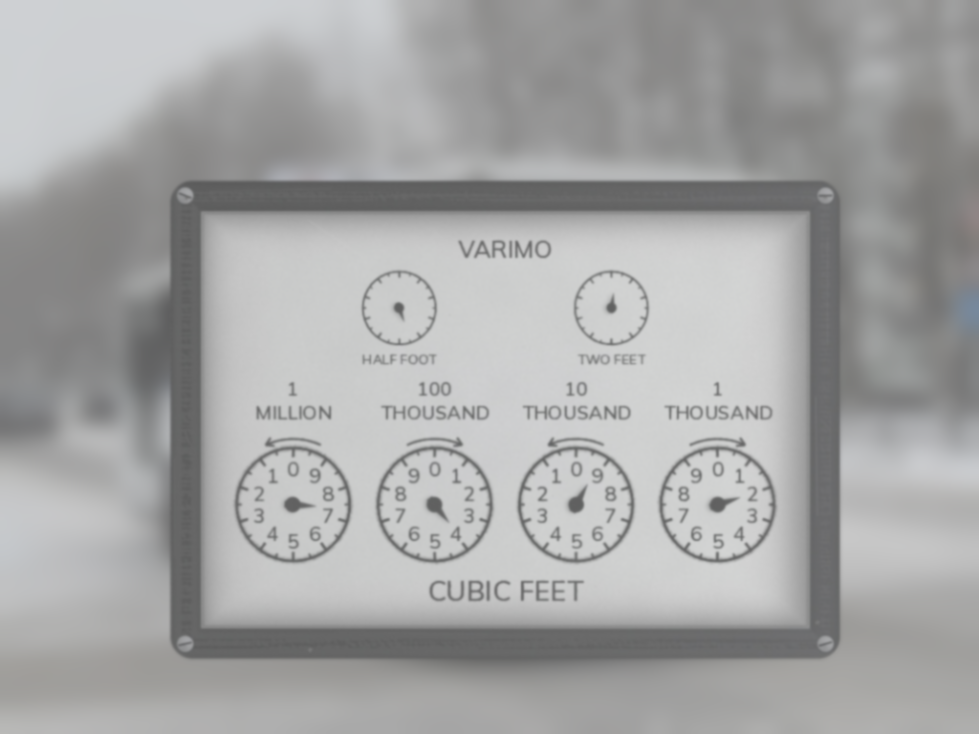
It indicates 739200 ft³
